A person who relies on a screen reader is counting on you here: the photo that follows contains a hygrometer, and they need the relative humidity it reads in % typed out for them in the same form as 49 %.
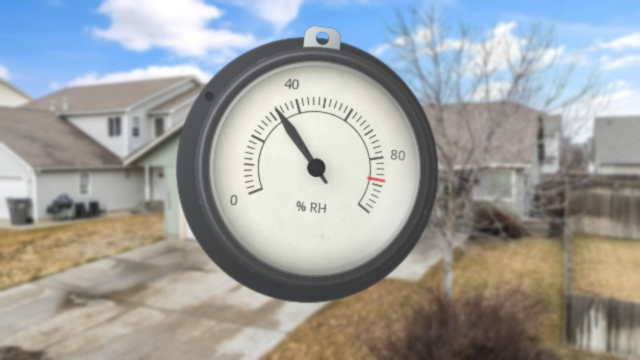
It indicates 32 %
